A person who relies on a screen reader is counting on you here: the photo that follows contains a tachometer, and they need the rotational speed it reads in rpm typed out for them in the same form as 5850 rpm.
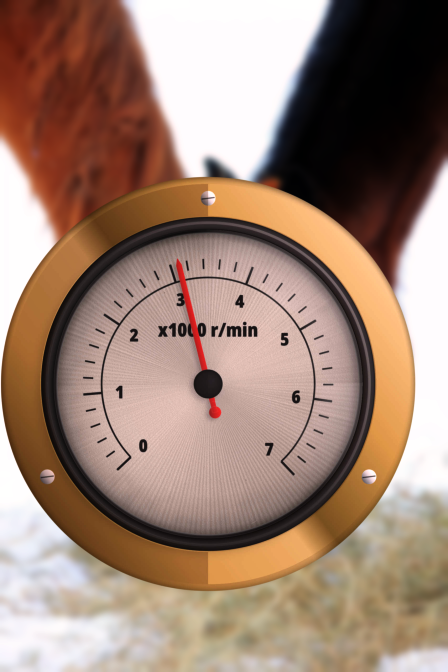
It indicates 3100 rpm
